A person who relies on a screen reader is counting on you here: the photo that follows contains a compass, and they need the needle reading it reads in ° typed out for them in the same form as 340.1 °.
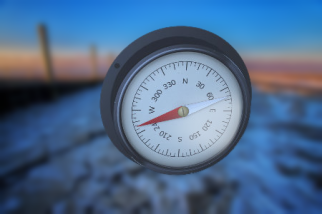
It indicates 250 °
